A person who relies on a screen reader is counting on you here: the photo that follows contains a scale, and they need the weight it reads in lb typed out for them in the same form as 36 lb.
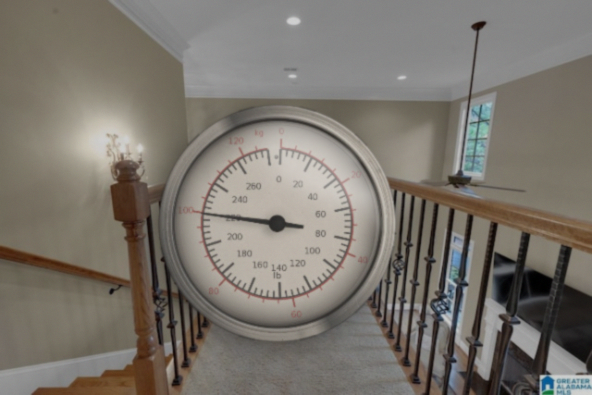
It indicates 220 lb
